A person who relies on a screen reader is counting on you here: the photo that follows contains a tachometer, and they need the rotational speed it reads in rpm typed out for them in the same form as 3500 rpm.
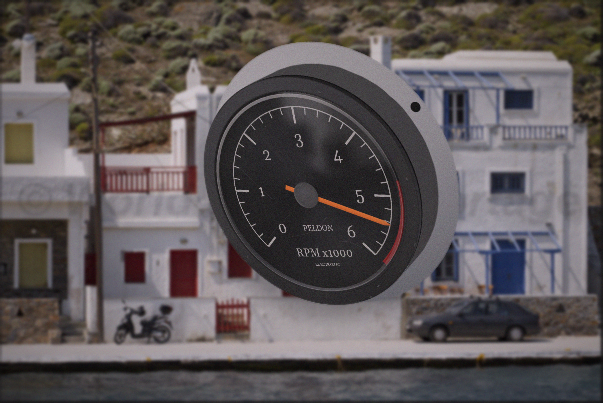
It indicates 5400 rpm
